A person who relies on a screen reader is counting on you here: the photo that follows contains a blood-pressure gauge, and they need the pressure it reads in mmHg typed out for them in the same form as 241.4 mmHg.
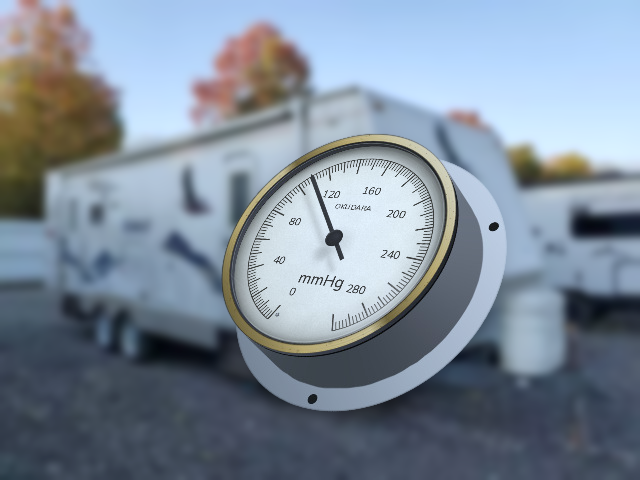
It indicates 110 mmHg
